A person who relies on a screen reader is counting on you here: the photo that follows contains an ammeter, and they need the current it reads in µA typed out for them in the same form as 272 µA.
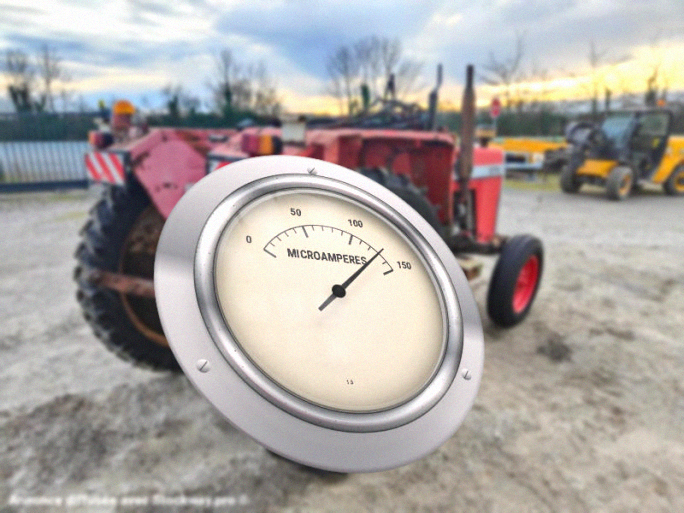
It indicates 130 µA
